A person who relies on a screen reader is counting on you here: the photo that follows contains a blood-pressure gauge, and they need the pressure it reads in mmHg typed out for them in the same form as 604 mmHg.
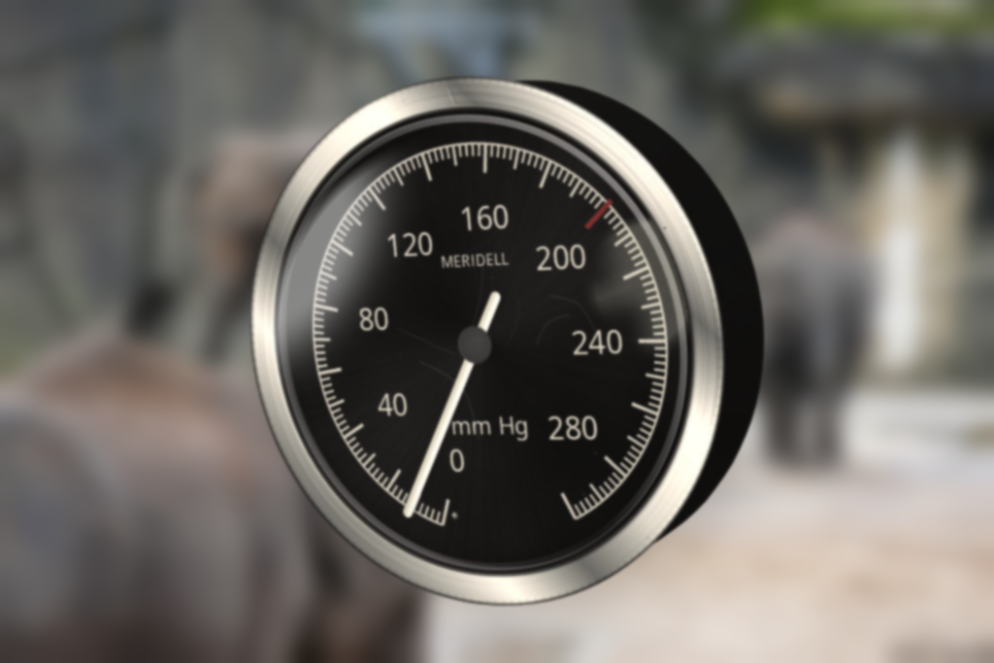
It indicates 10 mmHg
